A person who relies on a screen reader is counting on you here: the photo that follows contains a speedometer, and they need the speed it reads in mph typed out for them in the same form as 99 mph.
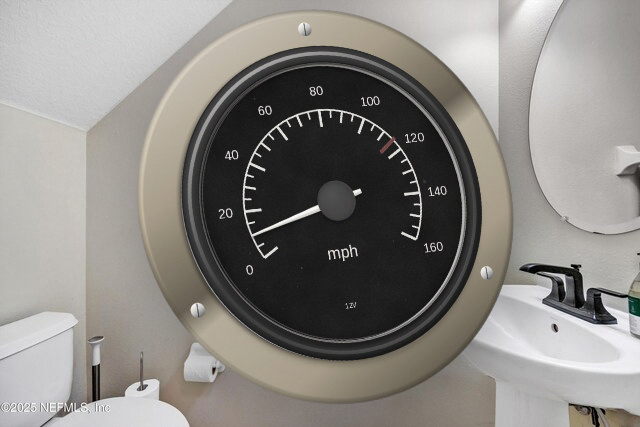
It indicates 10 mph
